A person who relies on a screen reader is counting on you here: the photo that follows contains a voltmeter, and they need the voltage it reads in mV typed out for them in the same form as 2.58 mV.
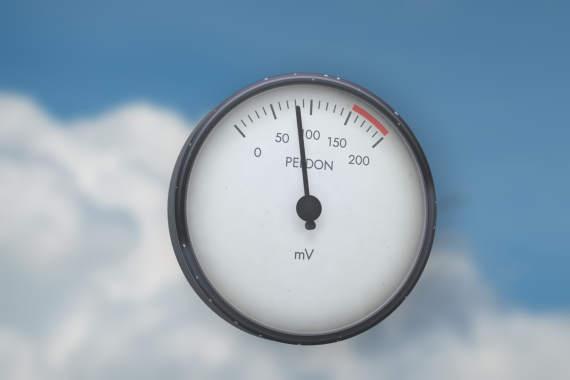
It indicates 80 mV
